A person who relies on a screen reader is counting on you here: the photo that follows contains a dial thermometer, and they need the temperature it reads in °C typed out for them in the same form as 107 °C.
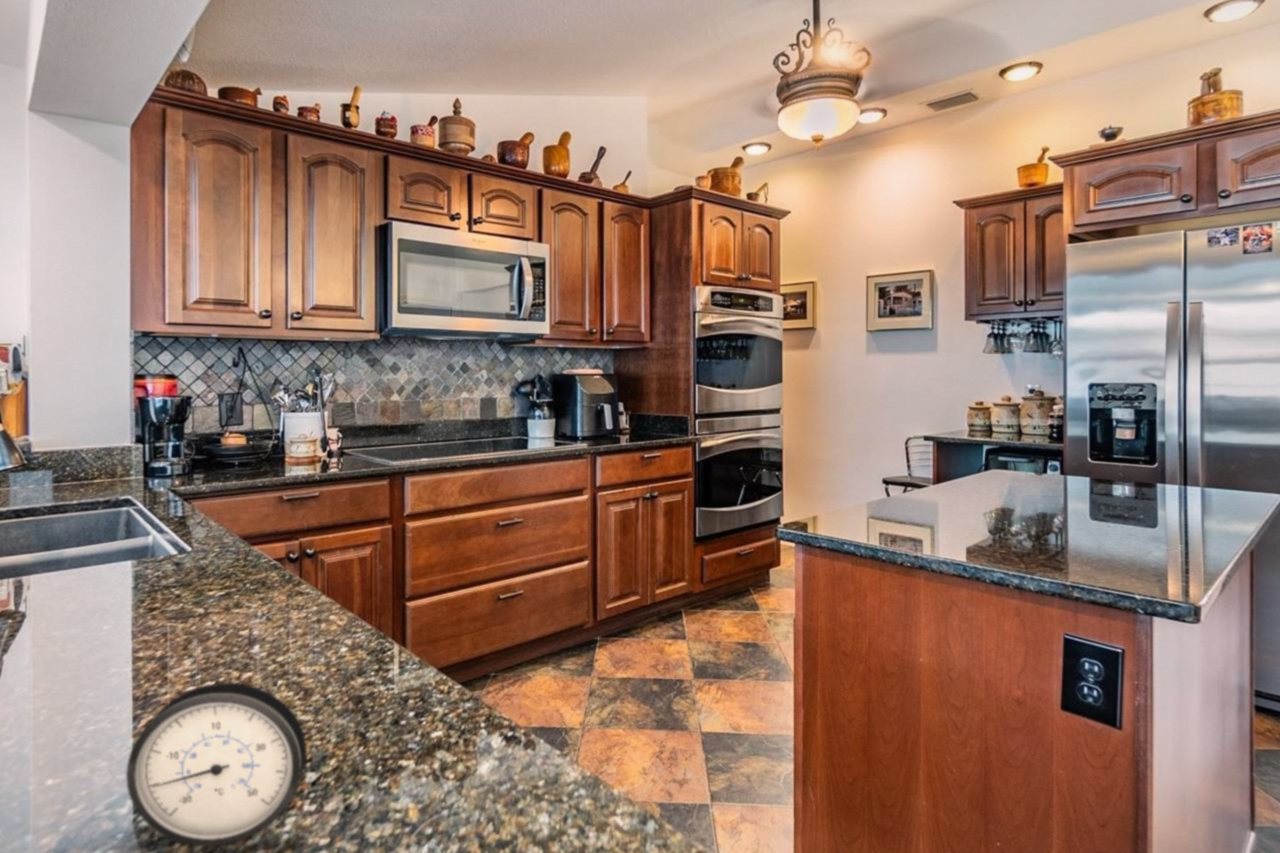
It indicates -20 °C
